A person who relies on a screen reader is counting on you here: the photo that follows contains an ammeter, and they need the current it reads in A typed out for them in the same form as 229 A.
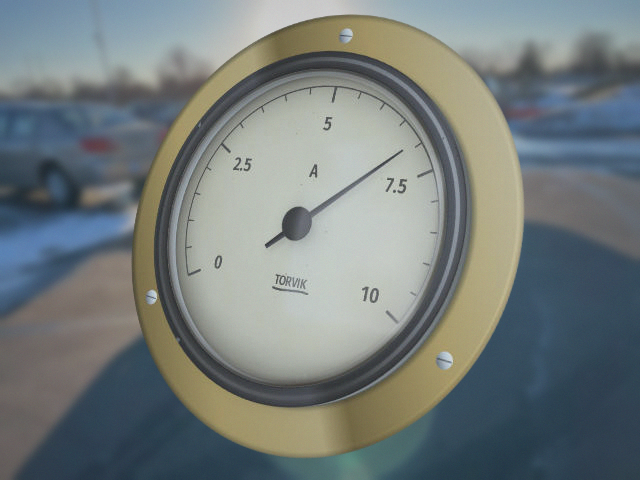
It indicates 7 A
